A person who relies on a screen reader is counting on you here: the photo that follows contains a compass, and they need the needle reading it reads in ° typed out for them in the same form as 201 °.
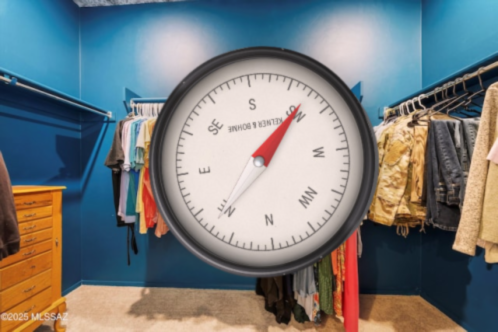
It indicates 225 °
